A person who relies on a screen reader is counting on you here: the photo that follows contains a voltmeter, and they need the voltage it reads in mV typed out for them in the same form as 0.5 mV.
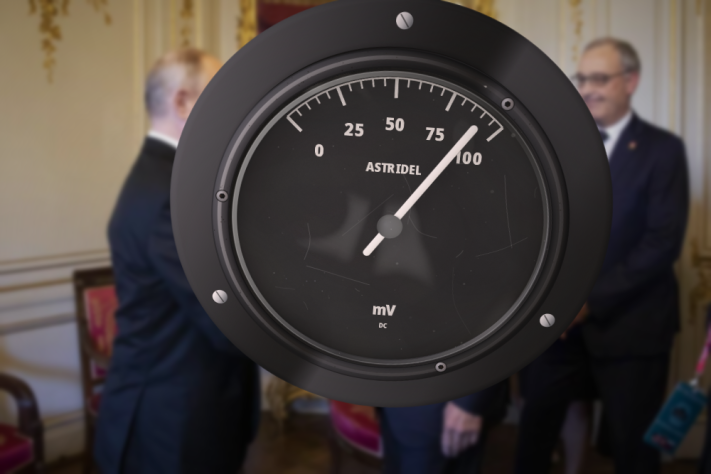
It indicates 90 mV
